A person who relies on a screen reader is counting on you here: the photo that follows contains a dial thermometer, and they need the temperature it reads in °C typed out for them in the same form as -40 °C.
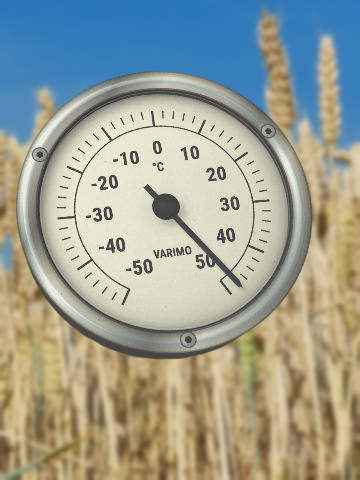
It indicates 48 °C
